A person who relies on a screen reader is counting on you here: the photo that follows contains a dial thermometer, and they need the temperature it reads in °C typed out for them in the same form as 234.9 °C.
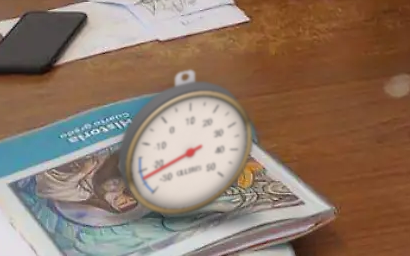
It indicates -22.5 °C
